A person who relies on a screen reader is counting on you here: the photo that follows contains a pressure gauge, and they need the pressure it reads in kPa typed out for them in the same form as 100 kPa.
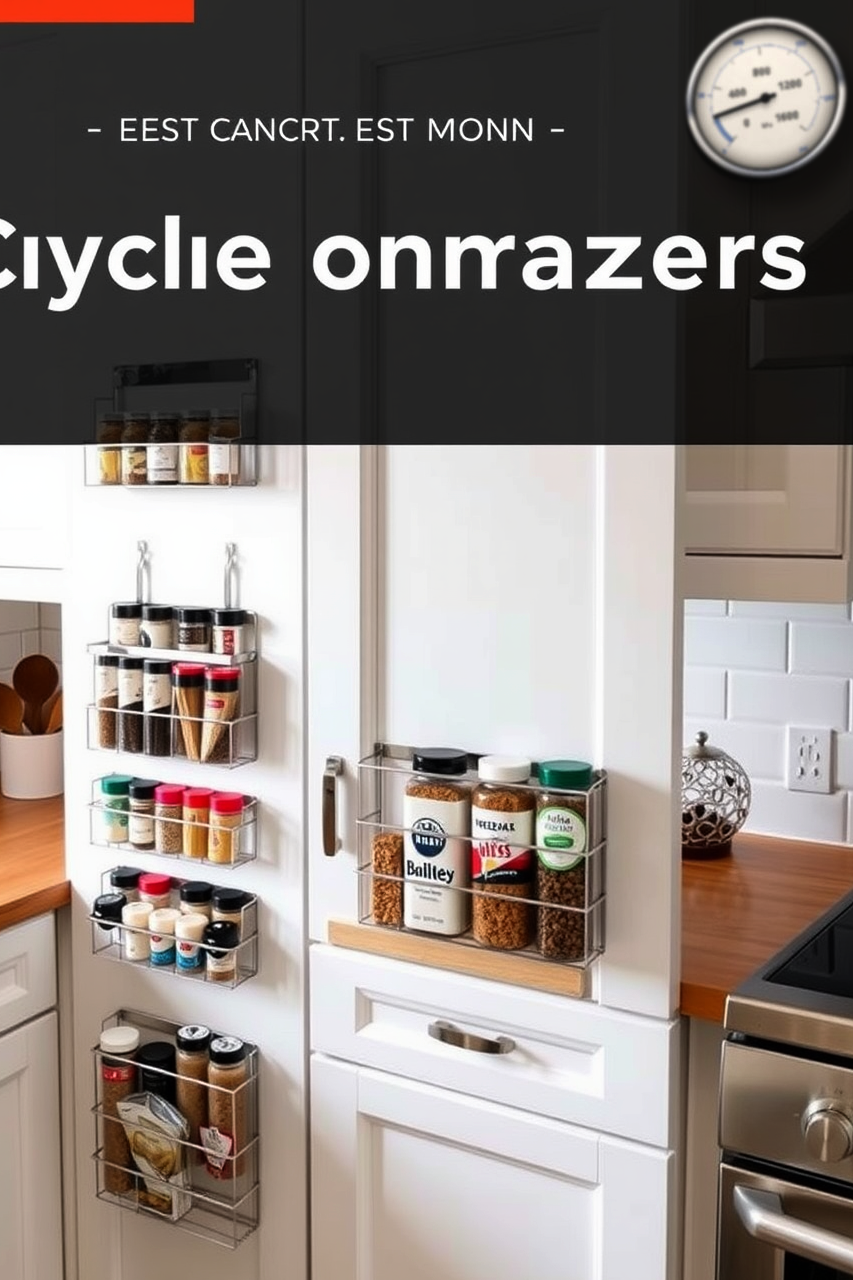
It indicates 200 kPa
